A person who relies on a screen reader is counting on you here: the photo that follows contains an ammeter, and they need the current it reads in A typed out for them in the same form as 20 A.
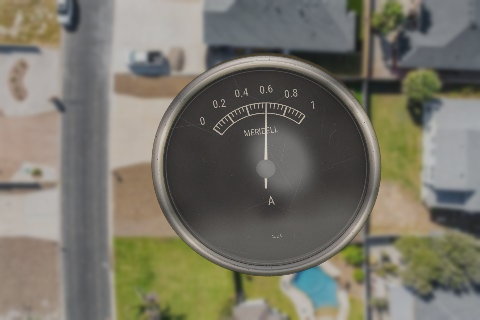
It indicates 0.6 A
